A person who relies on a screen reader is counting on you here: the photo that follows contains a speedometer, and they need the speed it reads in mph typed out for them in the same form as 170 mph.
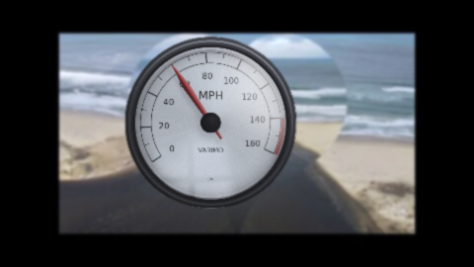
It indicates 60 mph
